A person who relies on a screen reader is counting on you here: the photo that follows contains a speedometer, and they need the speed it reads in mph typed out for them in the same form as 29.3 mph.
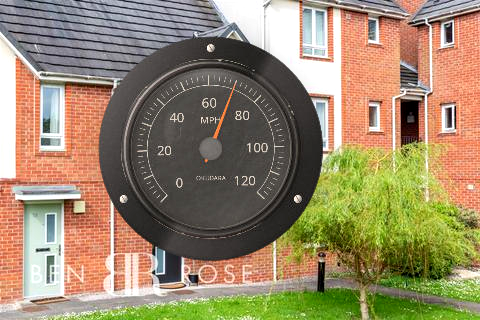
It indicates 70 mph
